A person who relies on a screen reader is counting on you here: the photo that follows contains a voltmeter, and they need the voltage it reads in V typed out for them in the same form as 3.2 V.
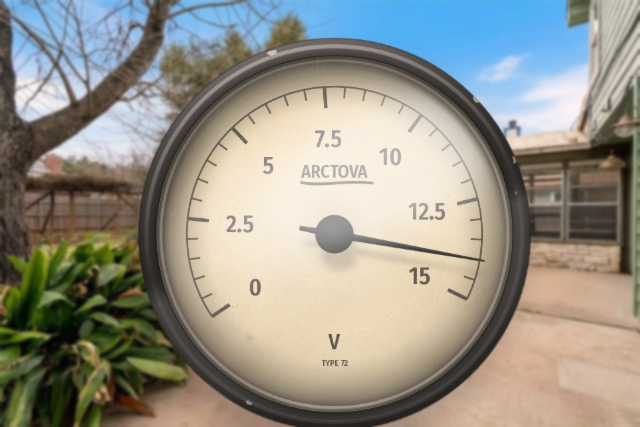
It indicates 14 V
